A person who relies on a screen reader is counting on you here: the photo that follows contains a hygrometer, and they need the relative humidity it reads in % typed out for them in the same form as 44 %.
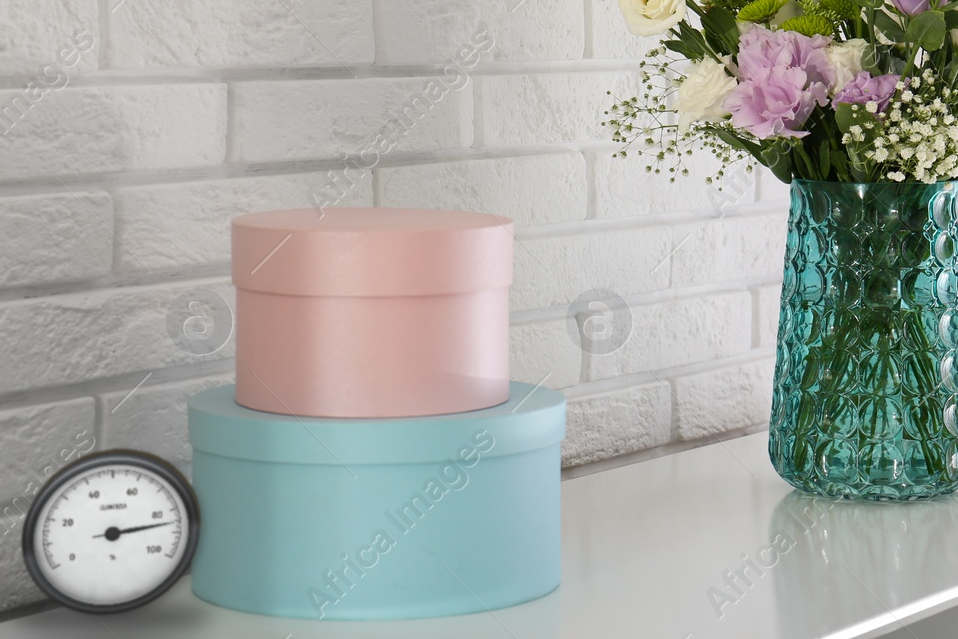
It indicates 85 %
